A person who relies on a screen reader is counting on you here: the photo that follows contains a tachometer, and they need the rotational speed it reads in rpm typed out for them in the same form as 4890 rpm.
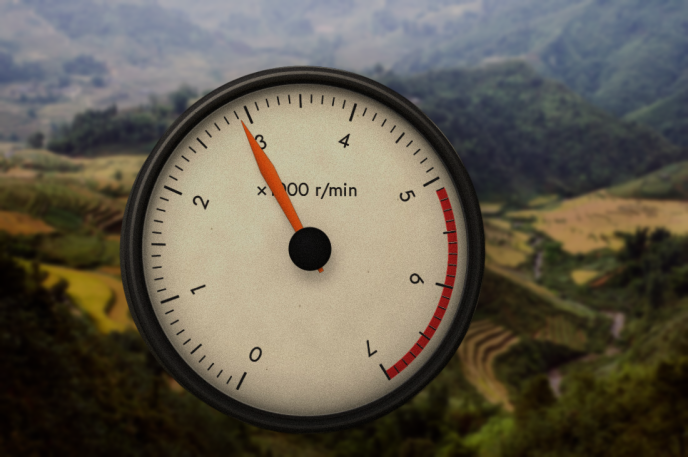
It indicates 2900 rpm
